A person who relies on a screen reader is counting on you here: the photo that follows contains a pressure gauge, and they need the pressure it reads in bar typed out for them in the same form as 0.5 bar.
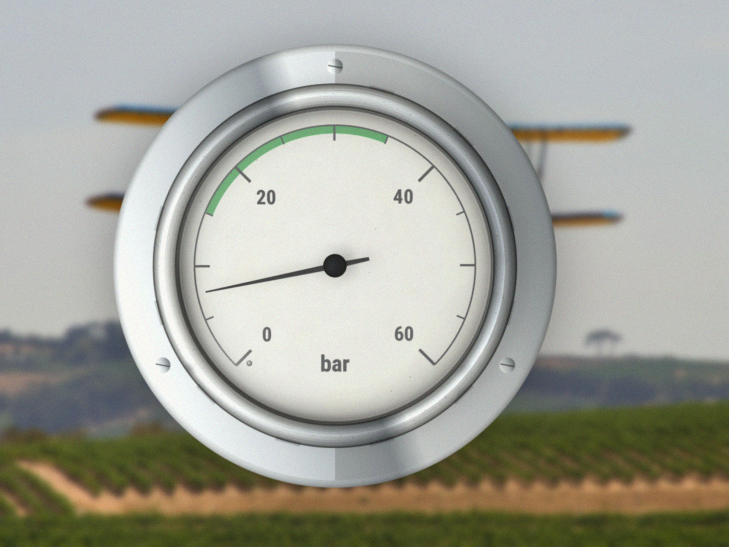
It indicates 7.5 bar
